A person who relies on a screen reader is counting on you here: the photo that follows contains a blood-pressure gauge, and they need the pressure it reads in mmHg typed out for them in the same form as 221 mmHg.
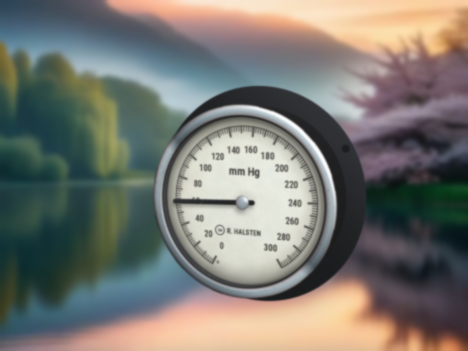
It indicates 60 mmHg
